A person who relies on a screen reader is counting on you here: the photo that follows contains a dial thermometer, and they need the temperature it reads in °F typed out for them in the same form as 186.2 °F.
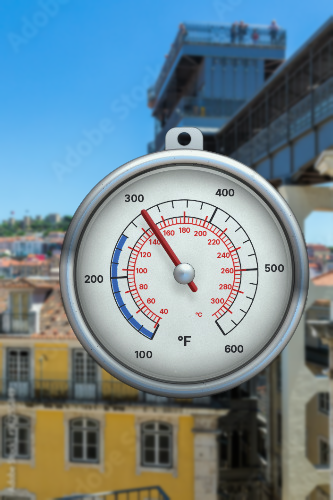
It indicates 300 °F
